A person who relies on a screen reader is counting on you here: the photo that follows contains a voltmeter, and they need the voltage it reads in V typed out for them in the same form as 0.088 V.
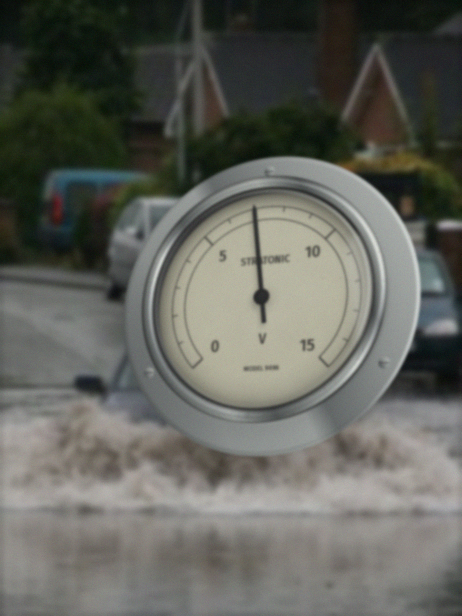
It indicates 7 V
